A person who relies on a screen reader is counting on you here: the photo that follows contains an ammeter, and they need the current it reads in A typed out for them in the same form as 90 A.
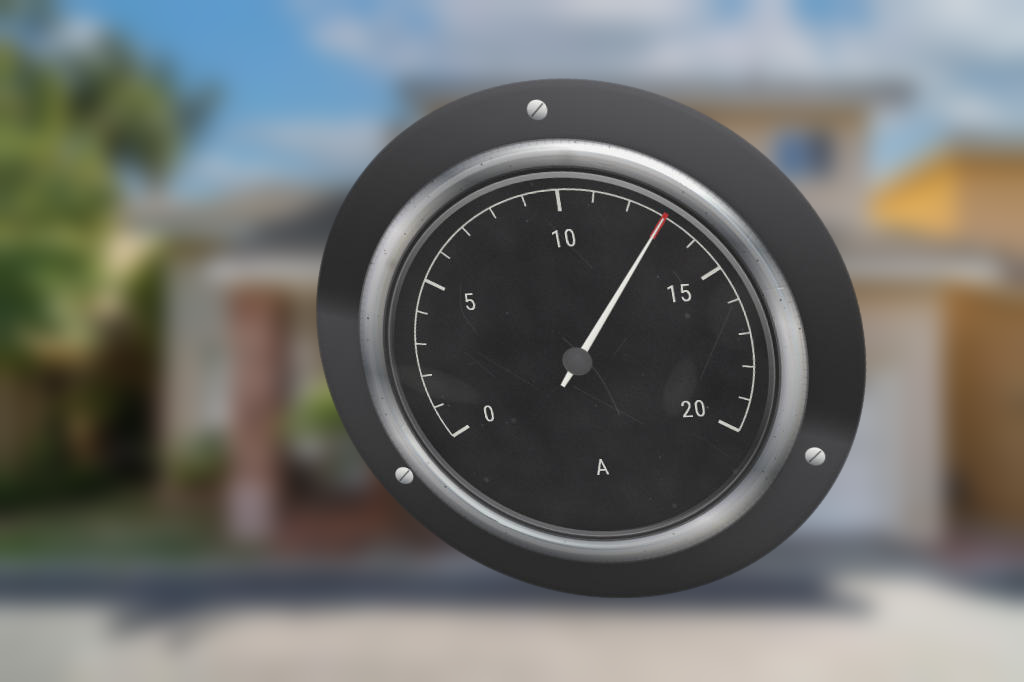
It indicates 13 A
